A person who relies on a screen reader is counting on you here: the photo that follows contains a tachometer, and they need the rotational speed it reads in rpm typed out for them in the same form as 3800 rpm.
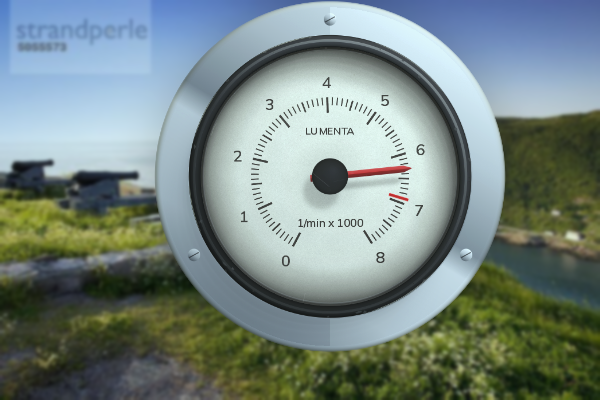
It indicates 6300 rpm
